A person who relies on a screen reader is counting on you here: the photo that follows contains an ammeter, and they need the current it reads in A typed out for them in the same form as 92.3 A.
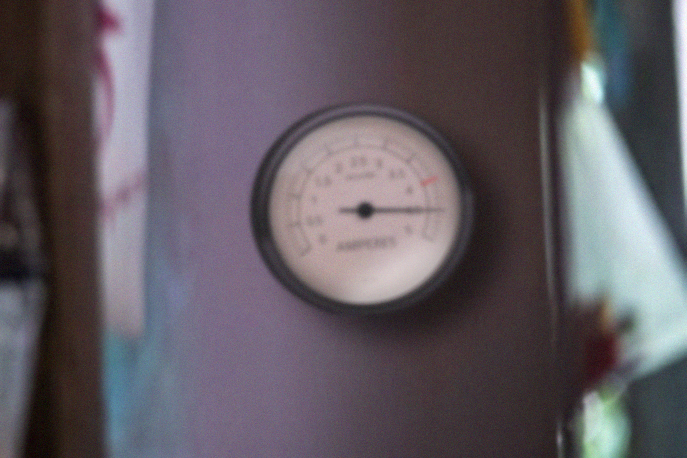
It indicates 4.5 A
